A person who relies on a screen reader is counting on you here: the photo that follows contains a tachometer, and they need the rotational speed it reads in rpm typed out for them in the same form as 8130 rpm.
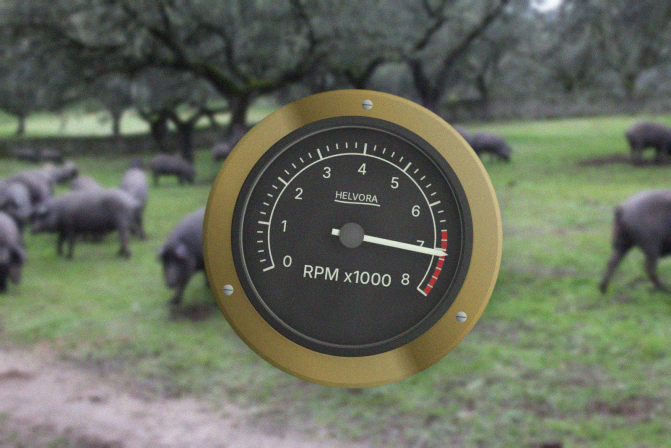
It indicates 7100 rpm
